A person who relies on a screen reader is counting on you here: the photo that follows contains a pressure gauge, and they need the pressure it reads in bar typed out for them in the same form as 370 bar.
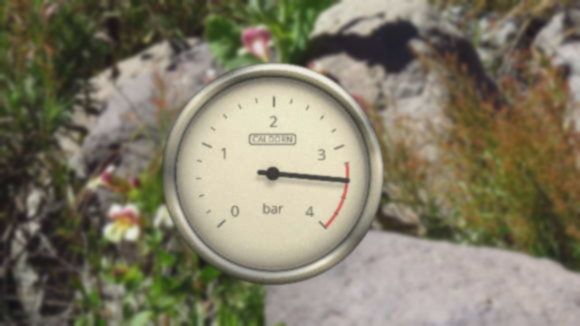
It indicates 3.4 bar
